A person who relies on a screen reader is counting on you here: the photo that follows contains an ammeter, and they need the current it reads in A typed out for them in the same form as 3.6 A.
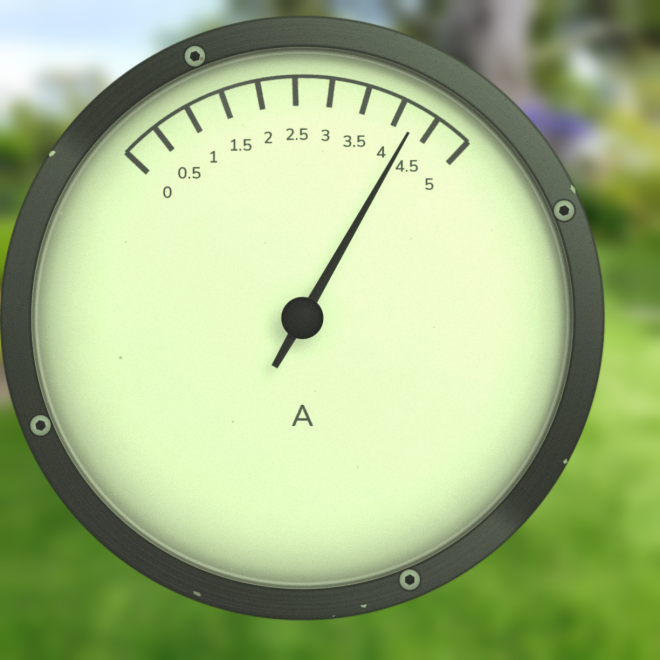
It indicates 4.25 A
